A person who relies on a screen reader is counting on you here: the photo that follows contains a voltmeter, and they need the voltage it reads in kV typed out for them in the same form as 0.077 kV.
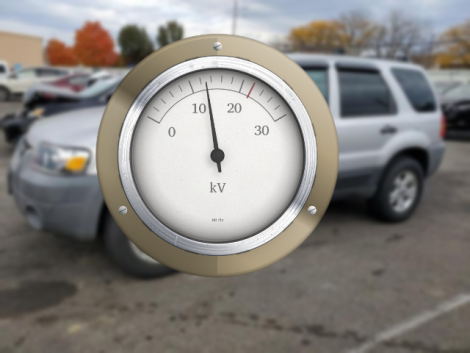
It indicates 13 kV
